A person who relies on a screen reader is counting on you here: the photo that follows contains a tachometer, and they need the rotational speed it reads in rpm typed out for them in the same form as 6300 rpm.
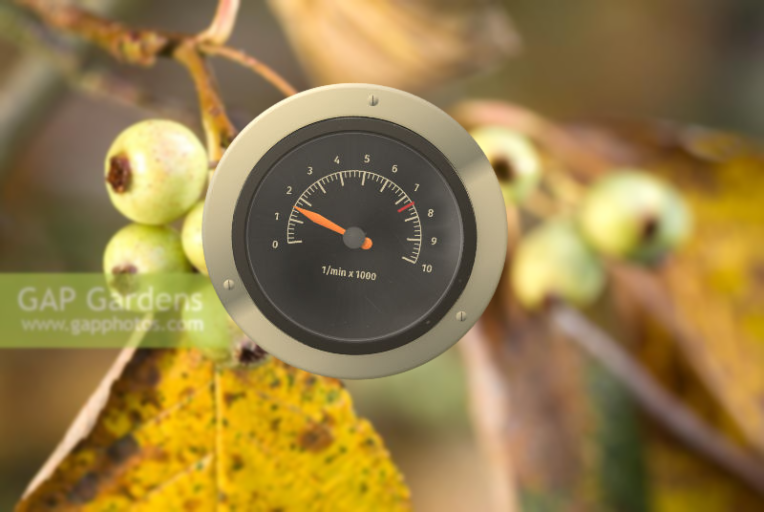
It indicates 1600 rpm
